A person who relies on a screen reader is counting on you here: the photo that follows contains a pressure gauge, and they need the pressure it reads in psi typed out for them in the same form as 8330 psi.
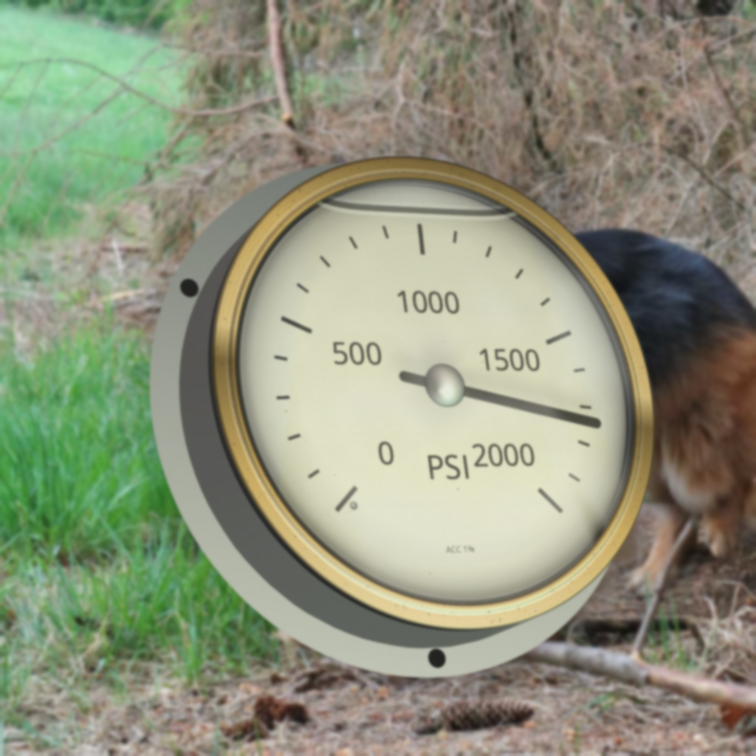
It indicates 1750 psi
